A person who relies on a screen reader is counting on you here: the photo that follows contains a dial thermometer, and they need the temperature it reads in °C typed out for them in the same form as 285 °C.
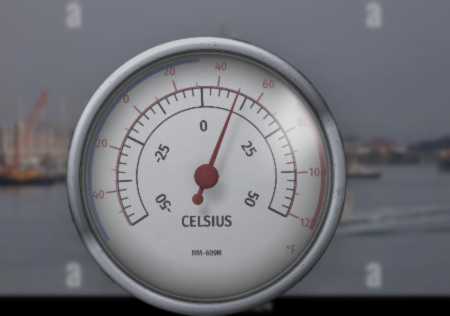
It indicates 10 °C
